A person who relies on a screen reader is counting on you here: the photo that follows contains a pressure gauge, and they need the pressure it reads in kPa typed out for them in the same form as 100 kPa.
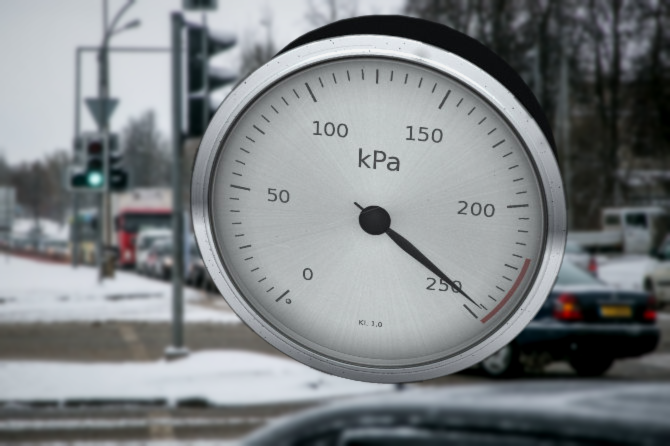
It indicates 245 kPa
